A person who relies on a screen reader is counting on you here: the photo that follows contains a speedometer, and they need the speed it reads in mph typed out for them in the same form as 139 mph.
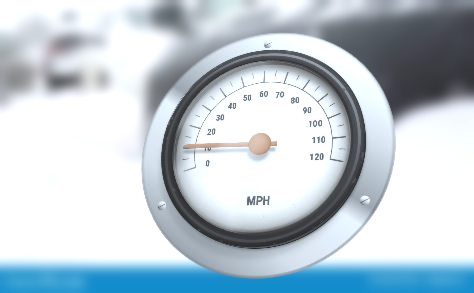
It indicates 10 mph
